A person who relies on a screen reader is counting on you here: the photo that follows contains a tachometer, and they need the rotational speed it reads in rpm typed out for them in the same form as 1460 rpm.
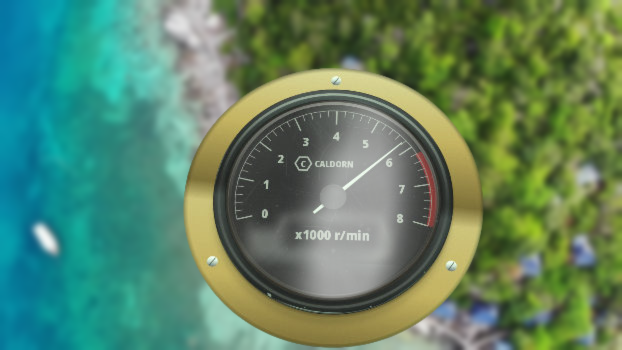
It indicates 5800 rpm
